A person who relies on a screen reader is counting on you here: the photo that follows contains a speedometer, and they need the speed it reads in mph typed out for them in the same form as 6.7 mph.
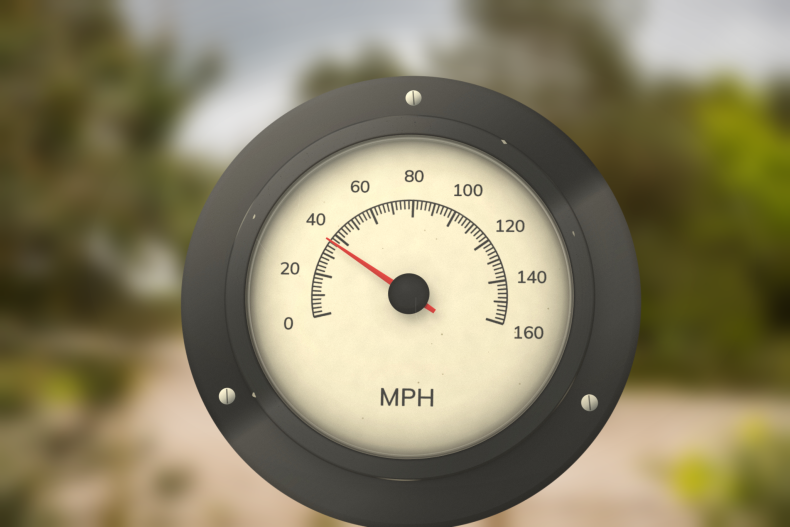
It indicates 36 mph
